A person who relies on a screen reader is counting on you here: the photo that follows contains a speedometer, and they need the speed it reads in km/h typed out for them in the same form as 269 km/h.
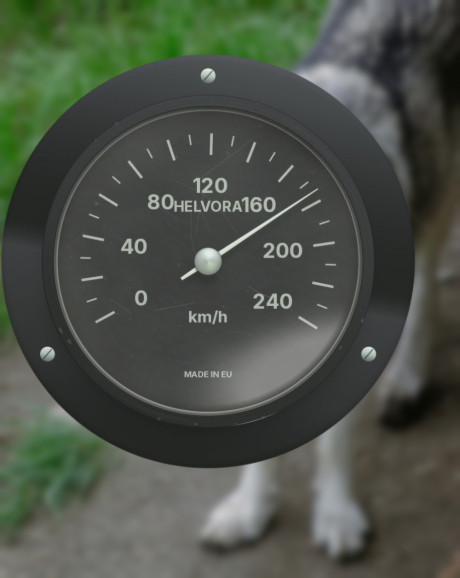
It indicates 175 km/h
